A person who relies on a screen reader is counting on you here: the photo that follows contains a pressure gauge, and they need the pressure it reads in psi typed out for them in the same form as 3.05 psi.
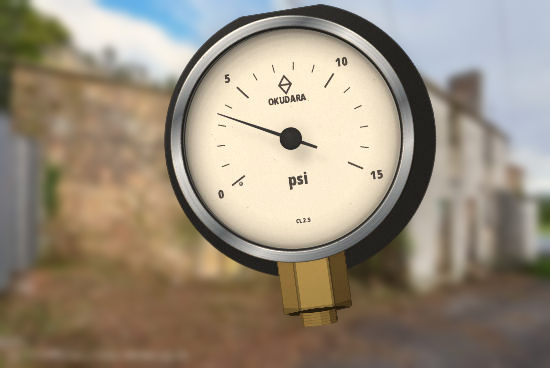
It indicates 3.5 psi
